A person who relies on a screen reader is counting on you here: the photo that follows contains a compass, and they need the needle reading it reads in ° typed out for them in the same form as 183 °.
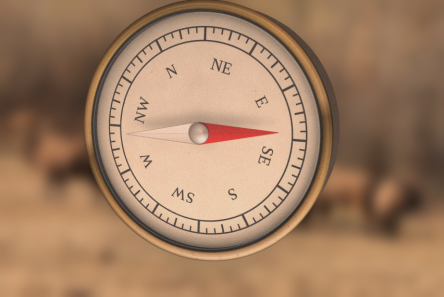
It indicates 115 °
